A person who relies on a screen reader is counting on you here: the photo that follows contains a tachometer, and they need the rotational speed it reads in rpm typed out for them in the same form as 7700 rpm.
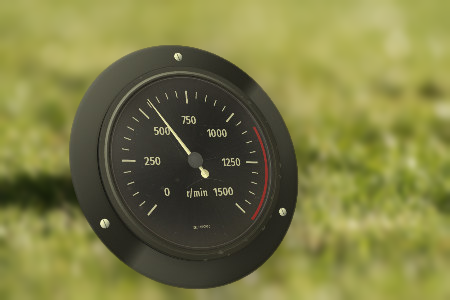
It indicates 550 rpm
